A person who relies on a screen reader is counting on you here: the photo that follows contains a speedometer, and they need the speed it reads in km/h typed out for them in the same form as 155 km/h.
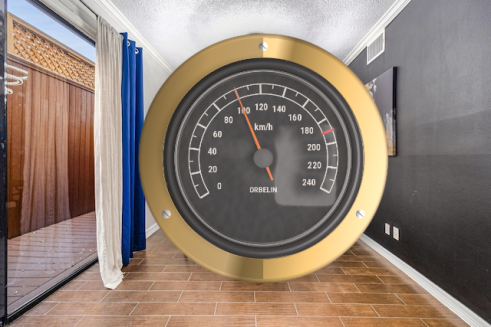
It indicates 100 km/h
